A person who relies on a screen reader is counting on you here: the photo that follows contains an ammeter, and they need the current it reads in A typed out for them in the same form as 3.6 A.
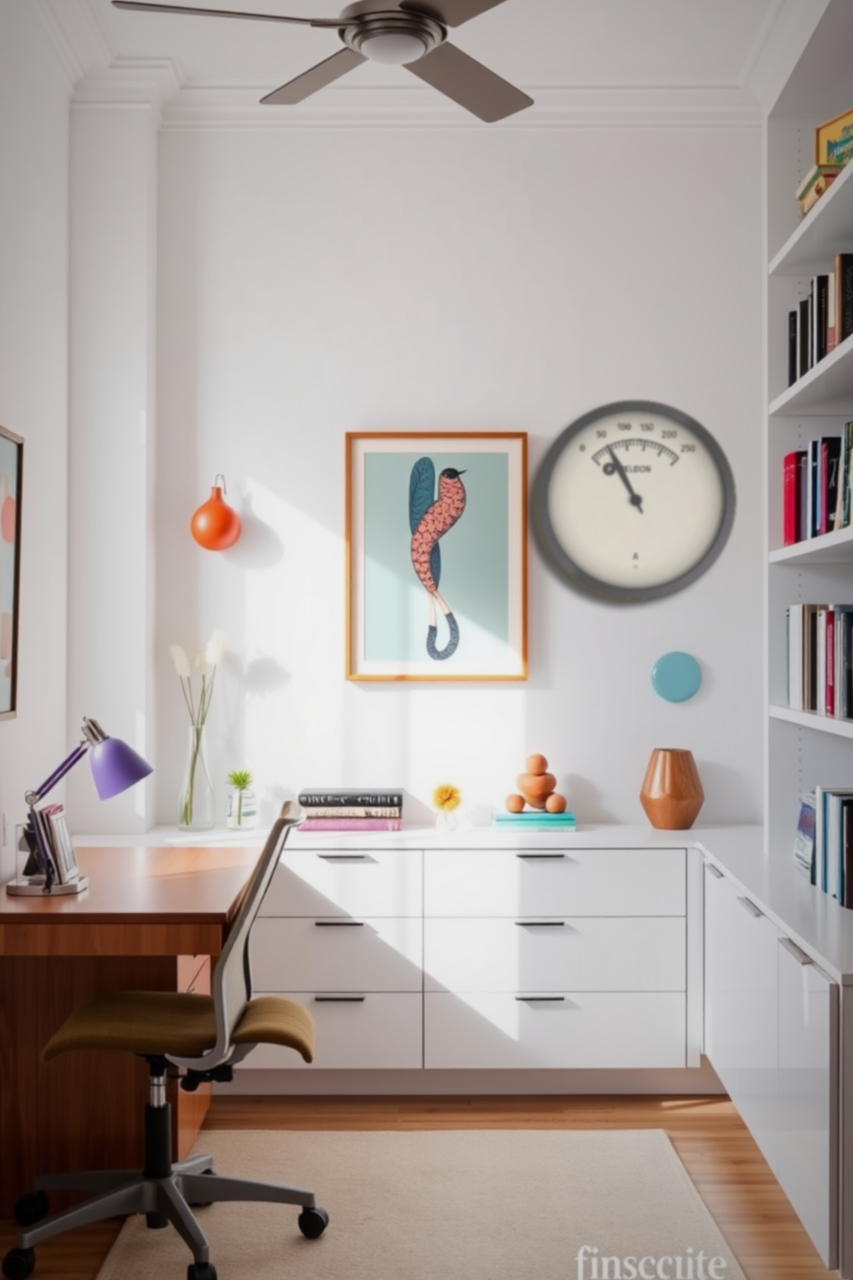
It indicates 50 A
